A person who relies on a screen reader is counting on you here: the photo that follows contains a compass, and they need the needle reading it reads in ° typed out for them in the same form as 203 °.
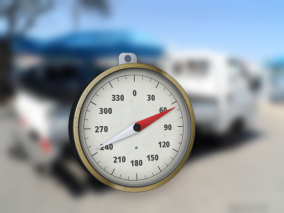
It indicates 65 °
